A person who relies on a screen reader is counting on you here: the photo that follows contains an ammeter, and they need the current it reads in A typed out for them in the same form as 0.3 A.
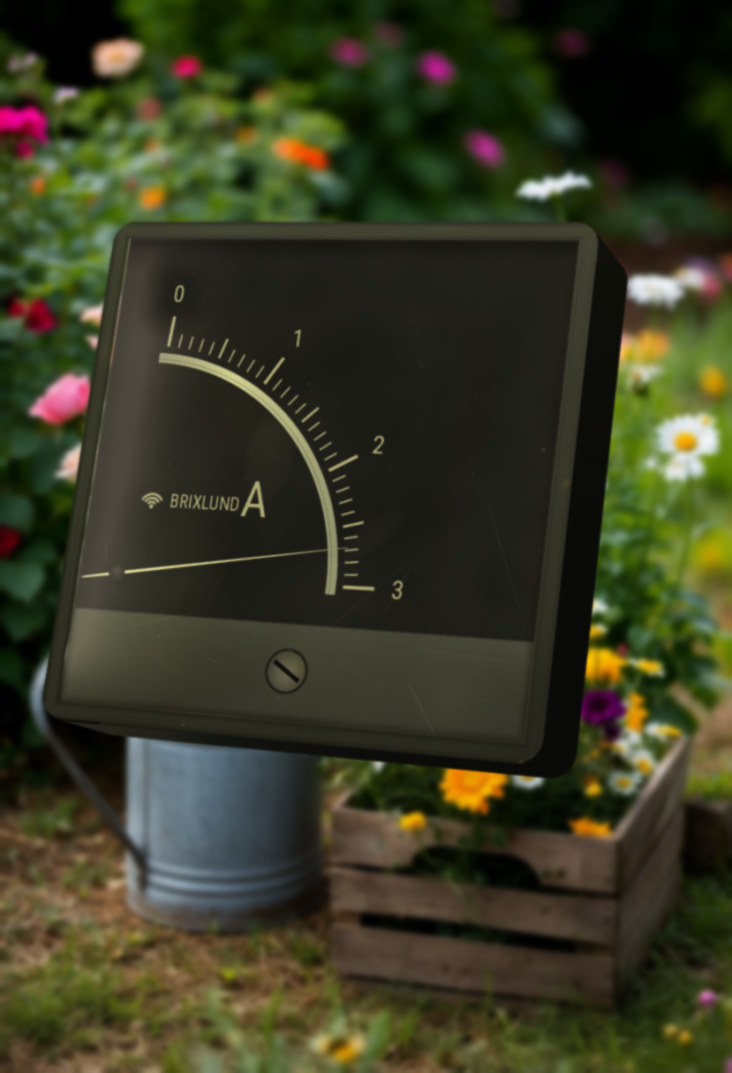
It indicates 2.7 A
